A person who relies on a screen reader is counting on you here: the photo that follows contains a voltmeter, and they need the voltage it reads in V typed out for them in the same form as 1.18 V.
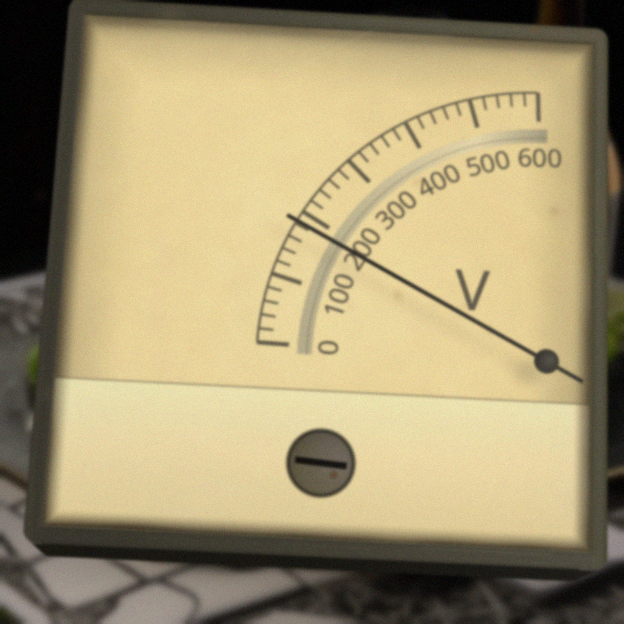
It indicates 180 V
